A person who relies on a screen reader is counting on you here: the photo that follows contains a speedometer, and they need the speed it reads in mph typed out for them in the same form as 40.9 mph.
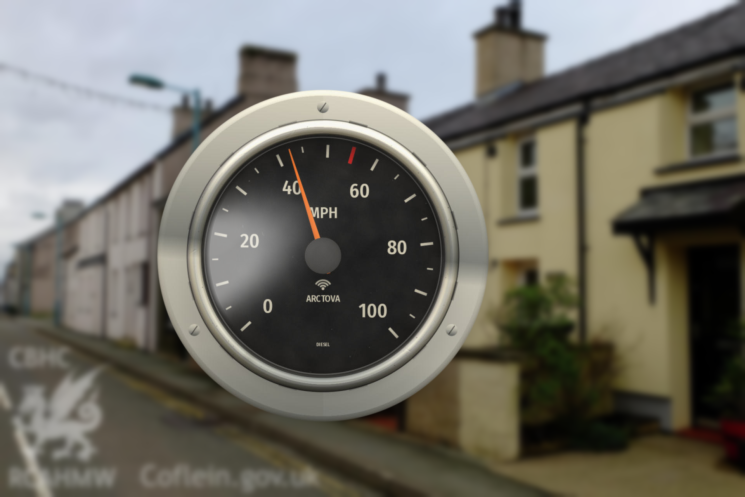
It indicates 42.5 mph
